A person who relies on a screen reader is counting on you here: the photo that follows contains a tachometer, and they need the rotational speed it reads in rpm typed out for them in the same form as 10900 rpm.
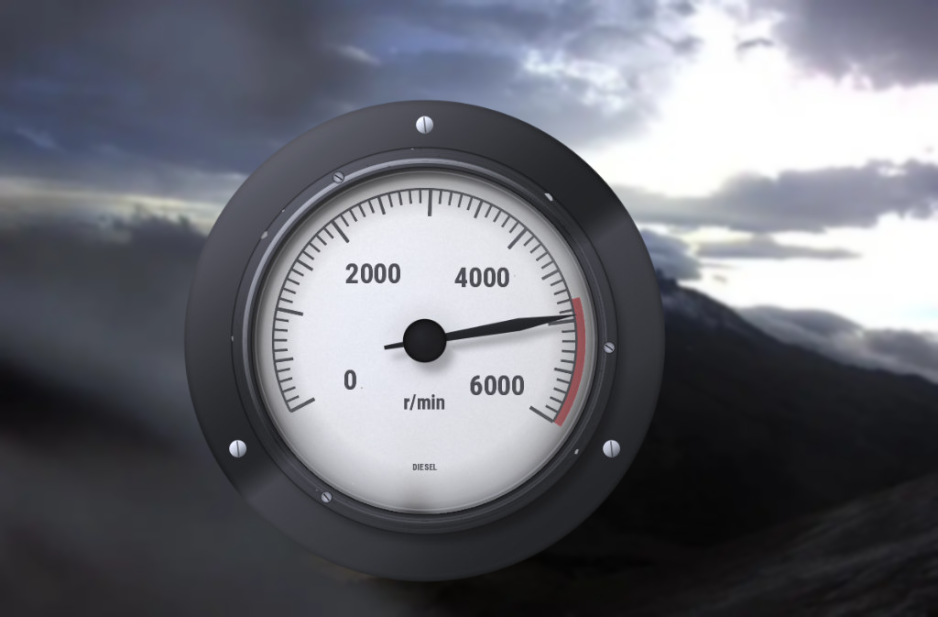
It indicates 4950 rpm
